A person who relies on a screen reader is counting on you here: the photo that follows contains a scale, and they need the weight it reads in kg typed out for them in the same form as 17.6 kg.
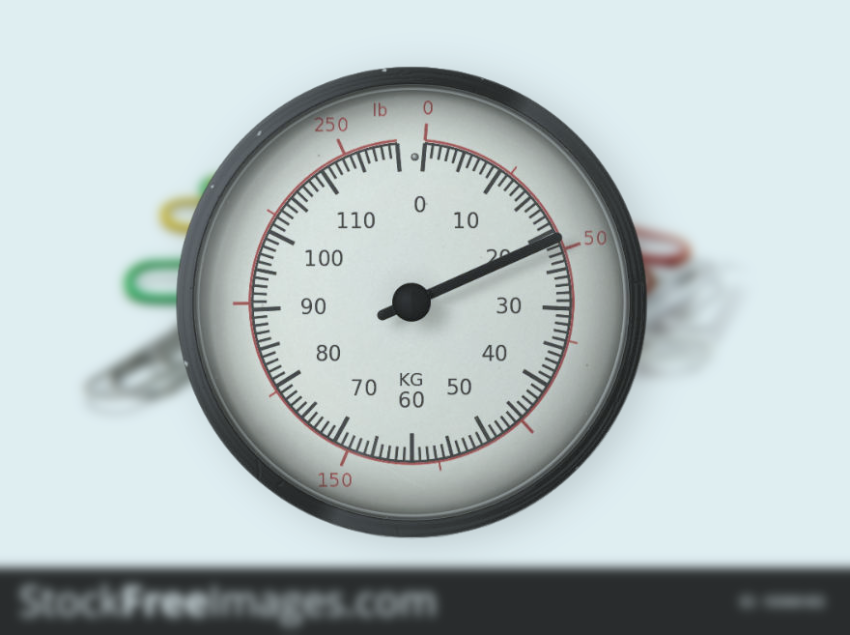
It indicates 21 kg
